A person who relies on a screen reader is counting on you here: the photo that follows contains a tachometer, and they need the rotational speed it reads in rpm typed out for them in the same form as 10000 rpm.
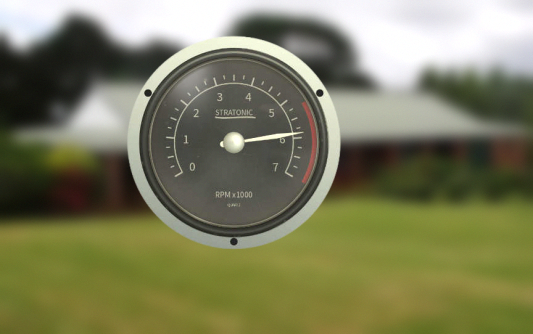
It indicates 5875 rpm
